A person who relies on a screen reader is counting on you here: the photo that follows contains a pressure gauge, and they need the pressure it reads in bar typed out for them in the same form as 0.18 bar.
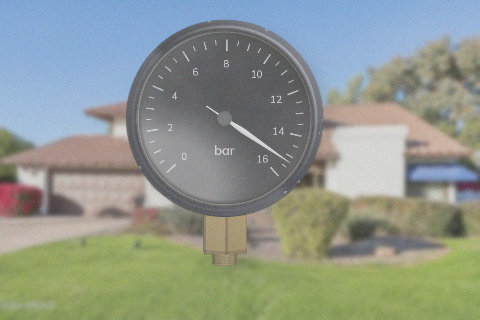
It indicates 15.25 bar
